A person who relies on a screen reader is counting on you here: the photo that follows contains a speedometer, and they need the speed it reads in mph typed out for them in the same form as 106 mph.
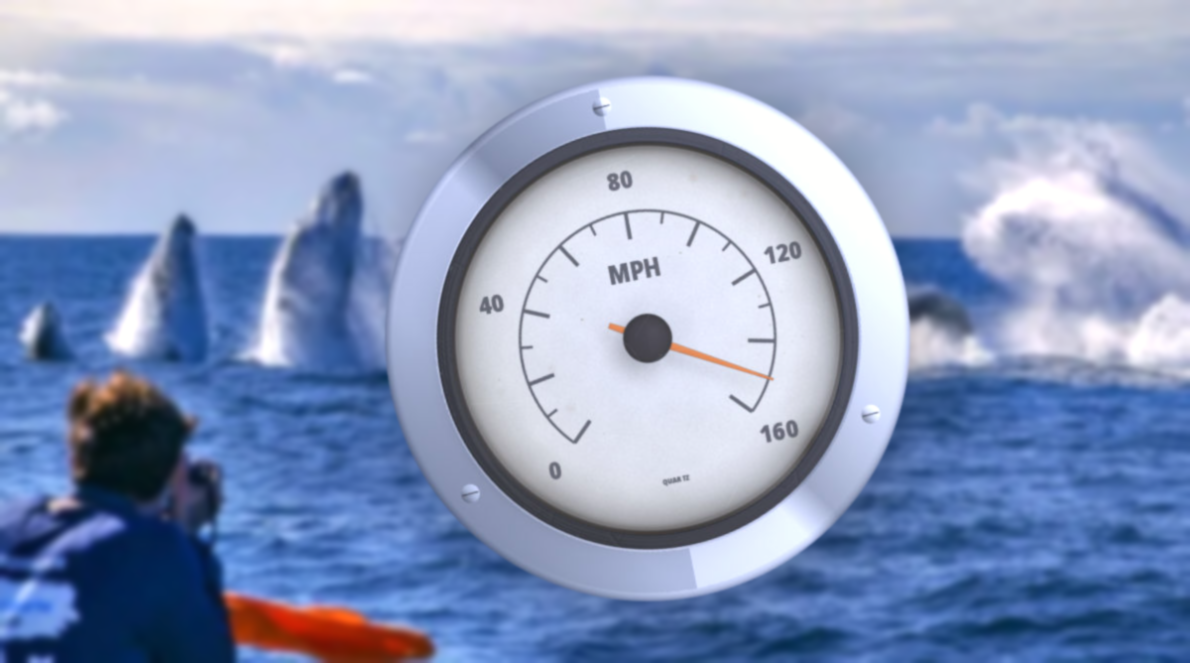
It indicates 150 mph
